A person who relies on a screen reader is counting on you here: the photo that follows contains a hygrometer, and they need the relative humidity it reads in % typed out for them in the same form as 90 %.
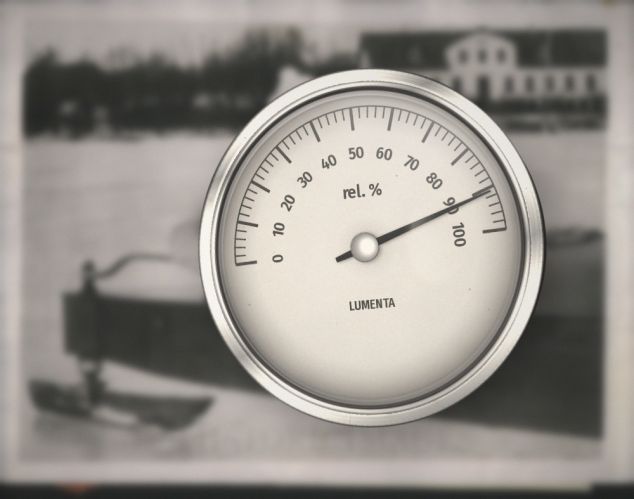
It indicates 91 %
